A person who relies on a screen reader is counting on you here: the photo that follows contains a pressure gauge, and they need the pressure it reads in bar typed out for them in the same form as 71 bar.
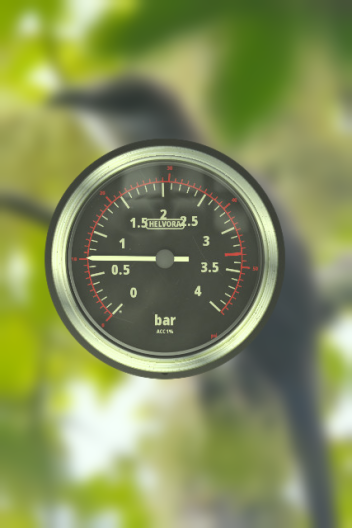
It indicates 0.7 bar
